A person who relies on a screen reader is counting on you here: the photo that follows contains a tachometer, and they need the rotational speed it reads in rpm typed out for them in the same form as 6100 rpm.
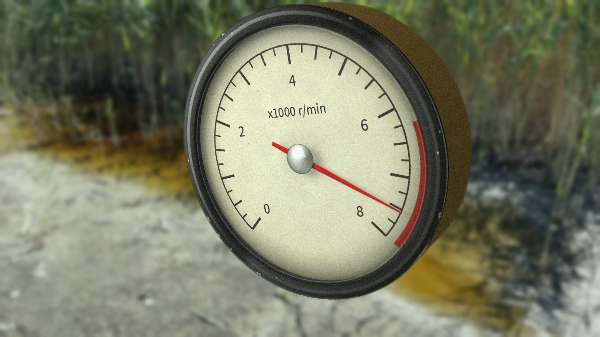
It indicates 7500 rpm
